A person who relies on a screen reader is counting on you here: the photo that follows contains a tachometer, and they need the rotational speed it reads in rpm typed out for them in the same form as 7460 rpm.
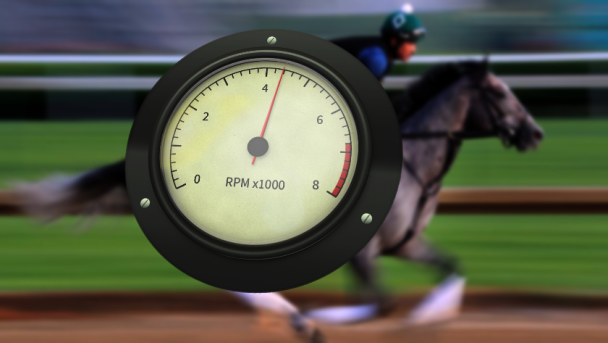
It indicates 4400 rpm
